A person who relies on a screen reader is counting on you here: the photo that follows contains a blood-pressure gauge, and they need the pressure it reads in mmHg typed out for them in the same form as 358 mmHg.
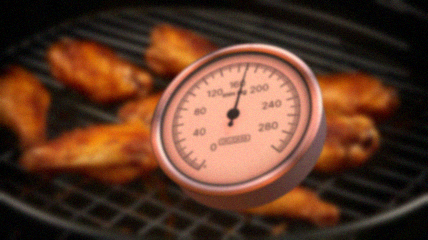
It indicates 170 mmHg
